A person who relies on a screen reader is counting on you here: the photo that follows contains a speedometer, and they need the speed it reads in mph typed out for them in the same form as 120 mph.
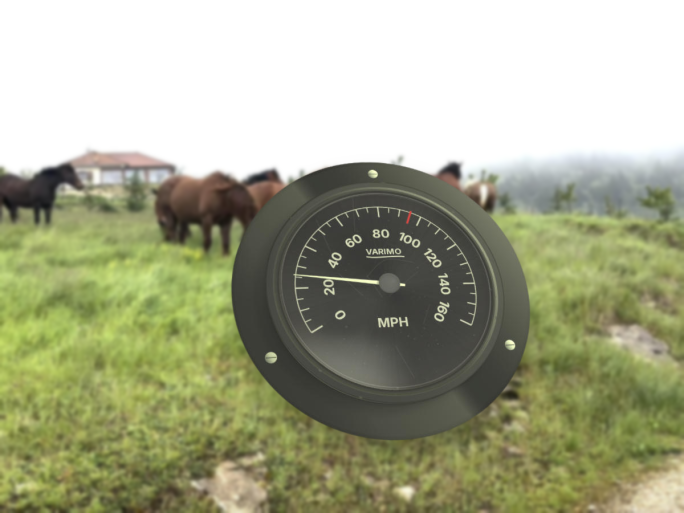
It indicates 25 mph
